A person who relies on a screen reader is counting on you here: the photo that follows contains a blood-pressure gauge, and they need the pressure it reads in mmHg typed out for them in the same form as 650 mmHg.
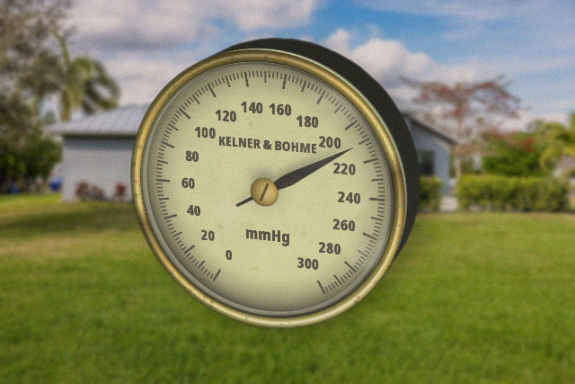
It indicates 210 mmHg
